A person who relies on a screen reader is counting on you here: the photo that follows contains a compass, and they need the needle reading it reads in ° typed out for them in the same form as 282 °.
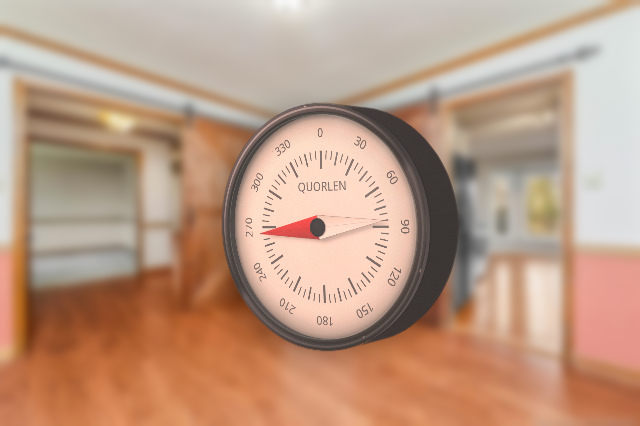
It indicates 265 °
